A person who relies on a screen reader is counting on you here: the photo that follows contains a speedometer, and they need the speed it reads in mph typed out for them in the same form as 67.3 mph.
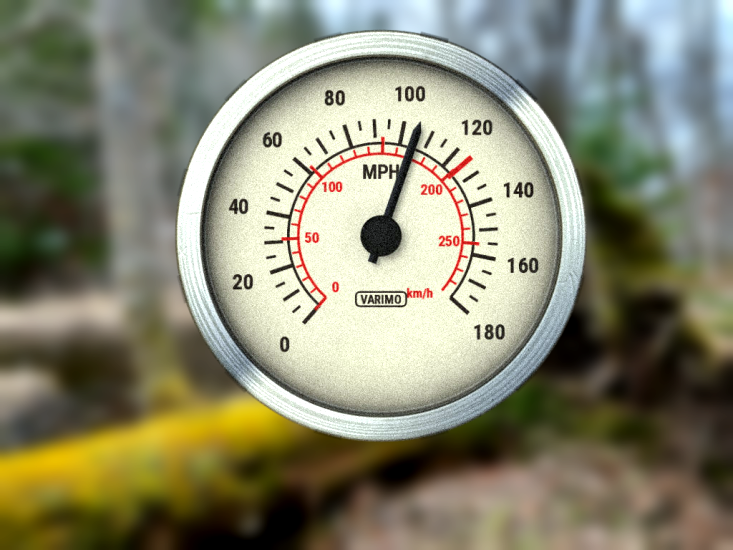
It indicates 105 mph
